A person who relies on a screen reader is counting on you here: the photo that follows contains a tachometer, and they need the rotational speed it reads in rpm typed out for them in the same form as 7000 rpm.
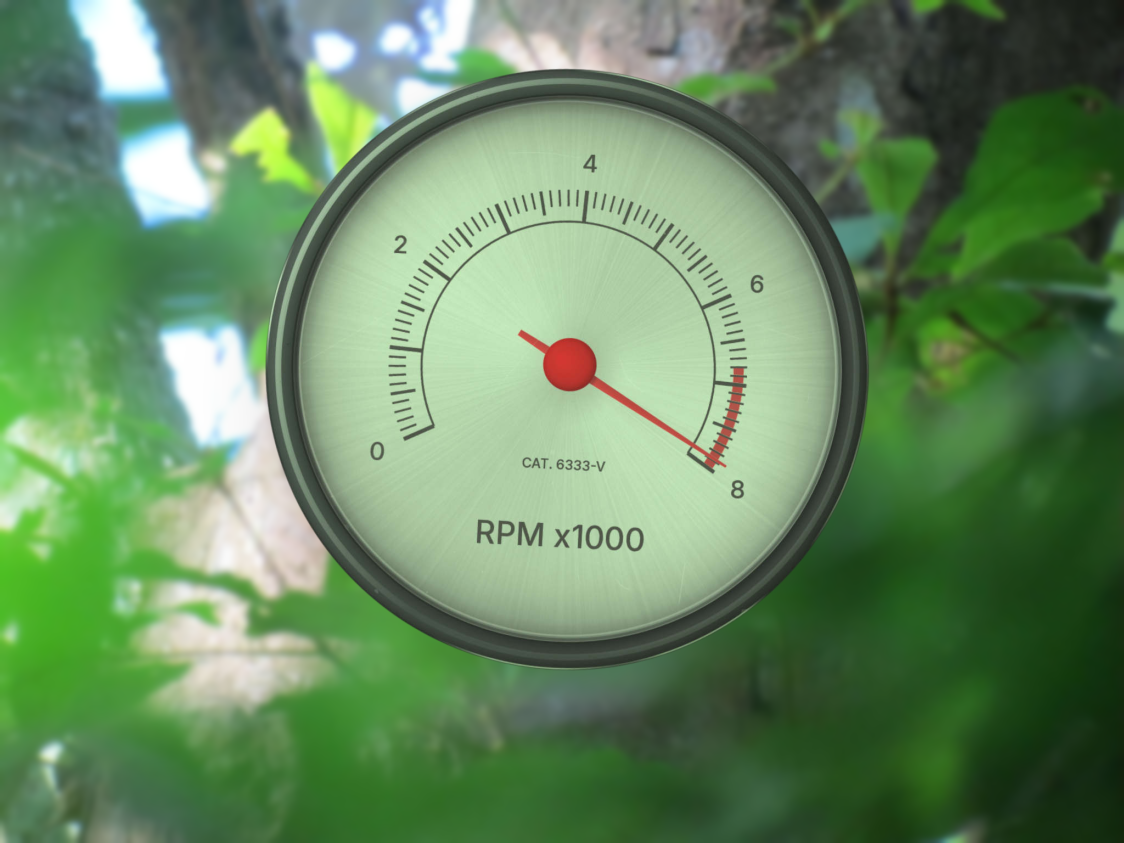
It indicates 7900 rpm
